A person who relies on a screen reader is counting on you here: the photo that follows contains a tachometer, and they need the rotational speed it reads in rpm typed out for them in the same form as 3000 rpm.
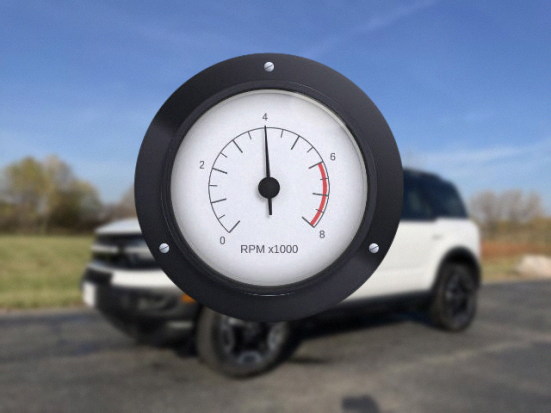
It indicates 4000 rpm
